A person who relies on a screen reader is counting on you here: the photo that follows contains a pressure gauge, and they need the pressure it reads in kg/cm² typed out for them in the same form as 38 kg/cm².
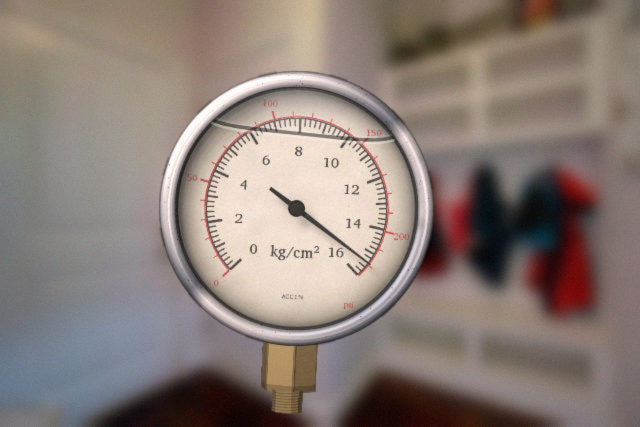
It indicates 15.4 kg/cm²
